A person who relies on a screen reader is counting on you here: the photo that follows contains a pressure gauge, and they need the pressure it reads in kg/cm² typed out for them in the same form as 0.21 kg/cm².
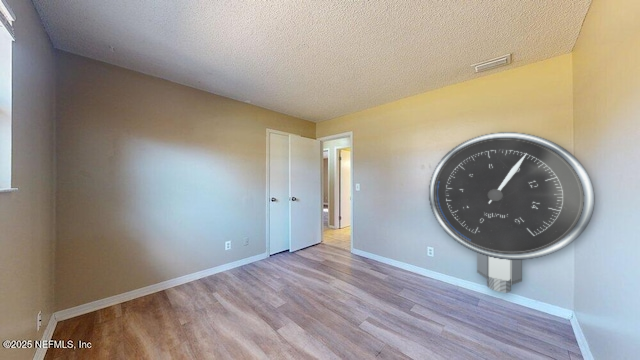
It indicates 10 kg/cm²
